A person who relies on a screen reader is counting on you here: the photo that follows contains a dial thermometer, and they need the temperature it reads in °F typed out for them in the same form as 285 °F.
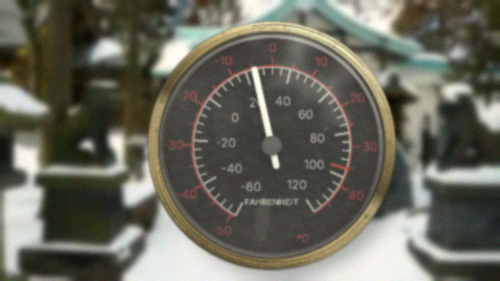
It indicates 24 °F
